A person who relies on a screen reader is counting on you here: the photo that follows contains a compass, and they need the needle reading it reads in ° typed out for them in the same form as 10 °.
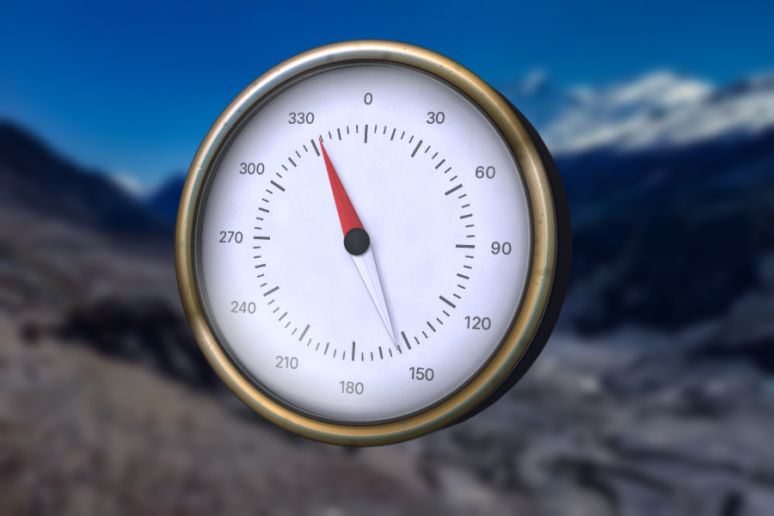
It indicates 335 °
